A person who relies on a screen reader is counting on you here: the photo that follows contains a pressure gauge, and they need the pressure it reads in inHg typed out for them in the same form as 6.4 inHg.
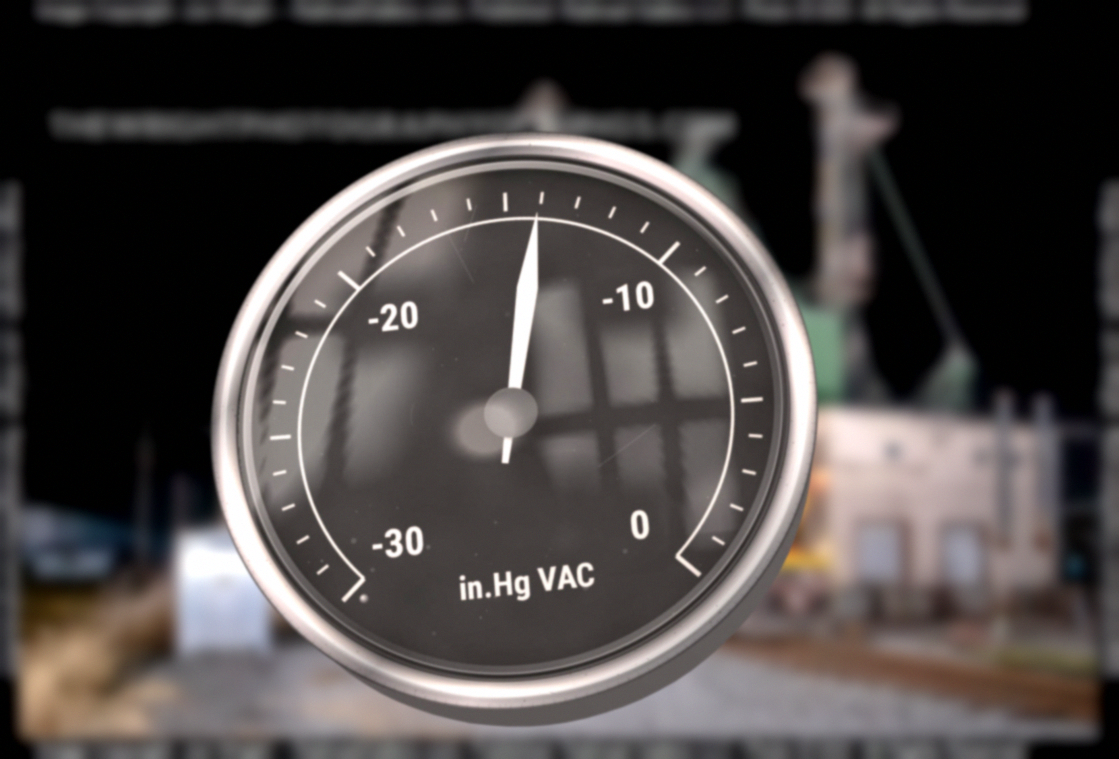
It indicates -14 inHg
